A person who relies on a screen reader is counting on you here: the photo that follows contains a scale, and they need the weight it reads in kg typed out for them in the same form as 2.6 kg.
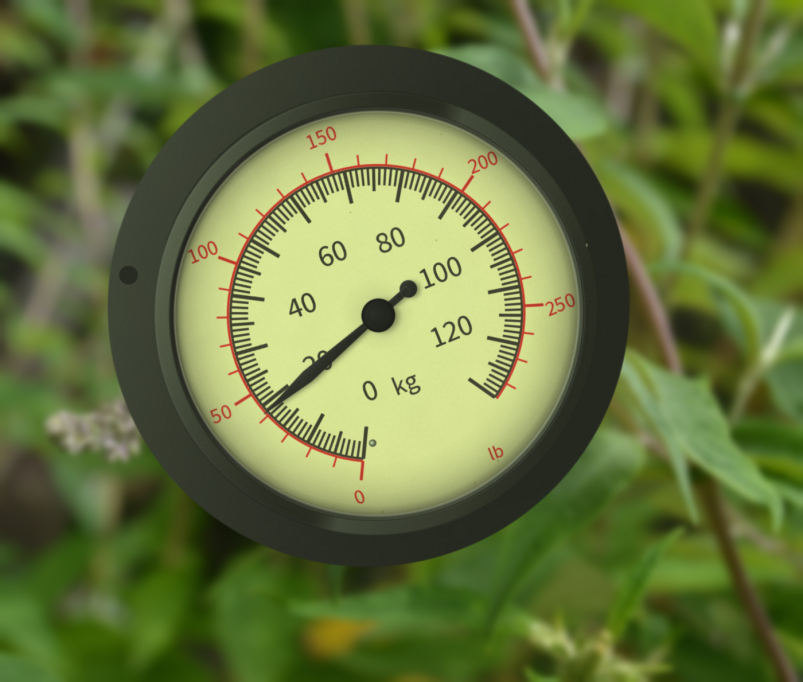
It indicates 19 kg
